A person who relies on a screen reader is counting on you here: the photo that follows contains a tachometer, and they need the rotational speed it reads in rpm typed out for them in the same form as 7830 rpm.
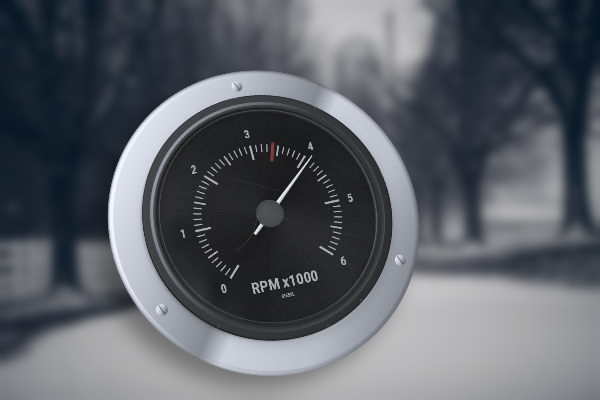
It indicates 4100 rpm
